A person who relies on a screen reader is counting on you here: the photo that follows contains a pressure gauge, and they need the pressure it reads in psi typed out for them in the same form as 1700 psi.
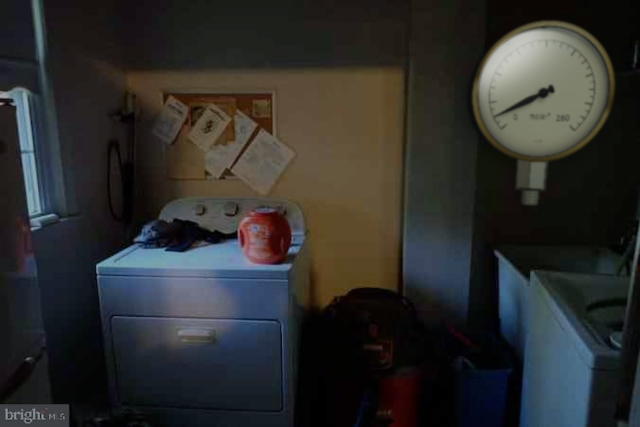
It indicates 10 psi
